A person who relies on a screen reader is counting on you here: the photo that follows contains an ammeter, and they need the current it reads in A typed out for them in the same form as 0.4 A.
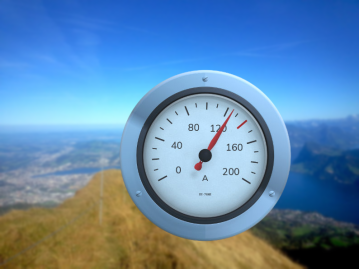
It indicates 125 A
